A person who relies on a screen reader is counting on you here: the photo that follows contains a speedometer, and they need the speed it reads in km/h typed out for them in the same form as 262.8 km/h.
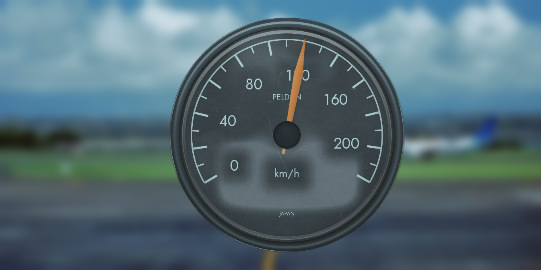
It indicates 120 km/h
